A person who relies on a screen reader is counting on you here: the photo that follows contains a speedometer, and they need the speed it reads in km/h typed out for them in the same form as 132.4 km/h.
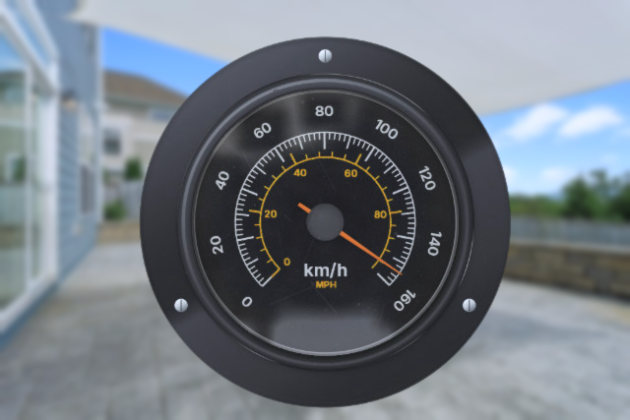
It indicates 154 km/h
